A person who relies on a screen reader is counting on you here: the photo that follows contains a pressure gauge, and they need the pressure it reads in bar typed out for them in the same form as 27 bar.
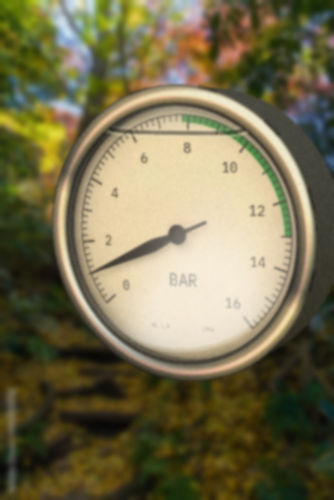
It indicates 1 bar
